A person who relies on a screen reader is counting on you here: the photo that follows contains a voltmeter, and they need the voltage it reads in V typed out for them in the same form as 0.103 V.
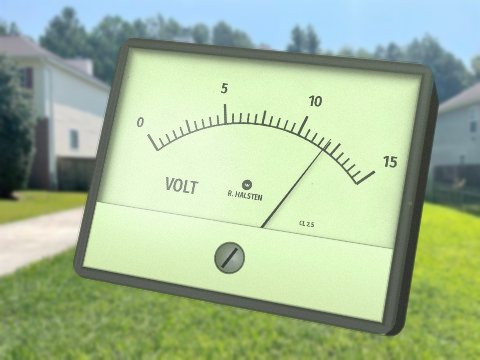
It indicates 12 V
